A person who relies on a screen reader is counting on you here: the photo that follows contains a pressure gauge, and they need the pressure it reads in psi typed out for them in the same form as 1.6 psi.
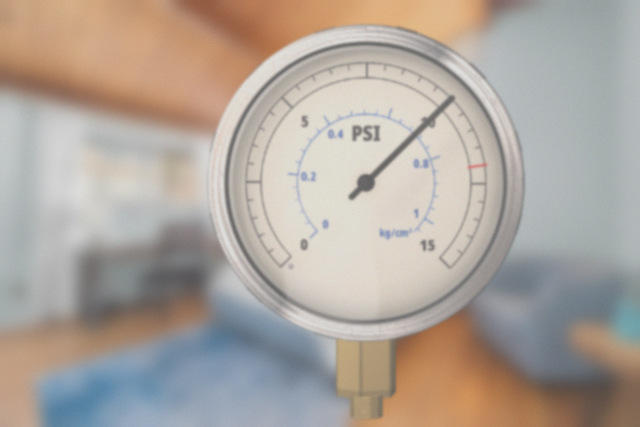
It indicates 10 psi
